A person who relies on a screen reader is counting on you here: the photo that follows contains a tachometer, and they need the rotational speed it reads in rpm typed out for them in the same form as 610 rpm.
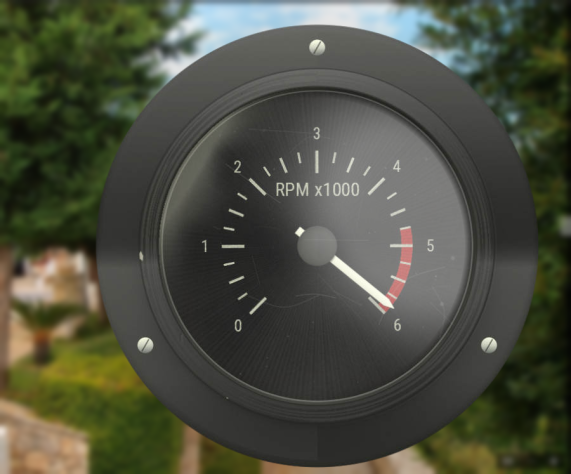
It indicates 5875 rpm
